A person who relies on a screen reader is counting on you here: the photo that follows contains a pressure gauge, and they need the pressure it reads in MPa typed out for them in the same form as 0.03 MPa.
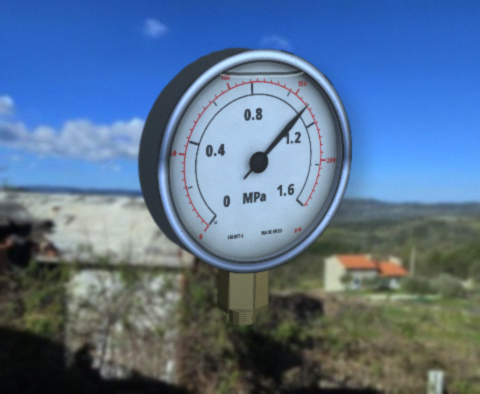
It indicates 1.1 MPa
